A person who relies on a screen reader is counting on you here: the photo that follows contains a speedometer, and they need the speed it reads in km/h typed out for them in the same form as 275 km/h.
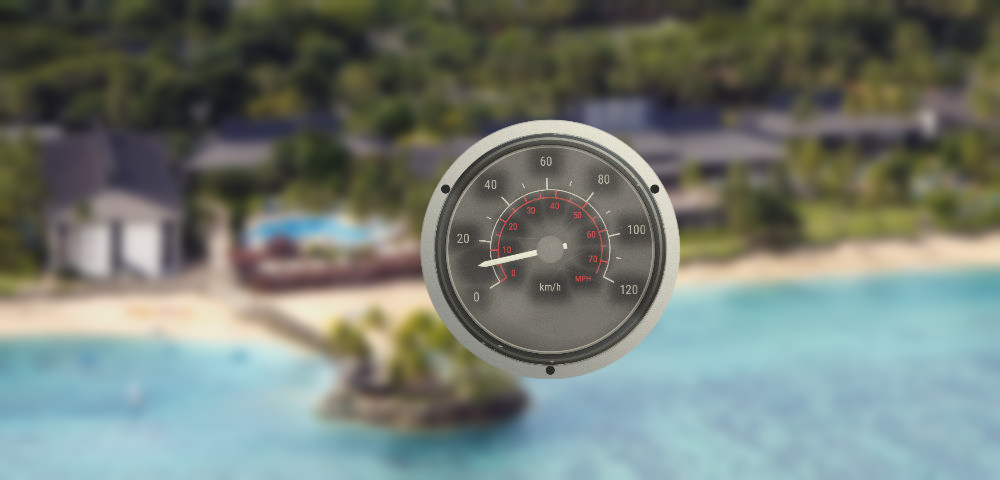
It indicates 10 km/h
